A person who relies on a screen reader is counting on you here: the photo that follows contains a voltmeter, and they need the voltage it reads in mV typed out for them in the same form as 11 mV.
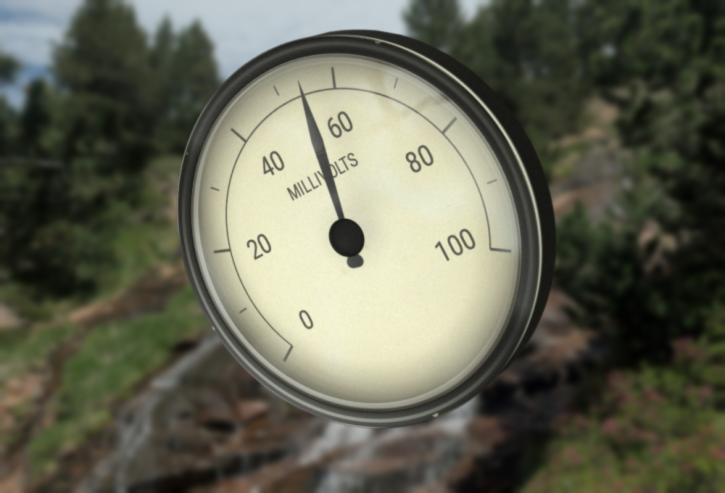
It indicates 55 mV
